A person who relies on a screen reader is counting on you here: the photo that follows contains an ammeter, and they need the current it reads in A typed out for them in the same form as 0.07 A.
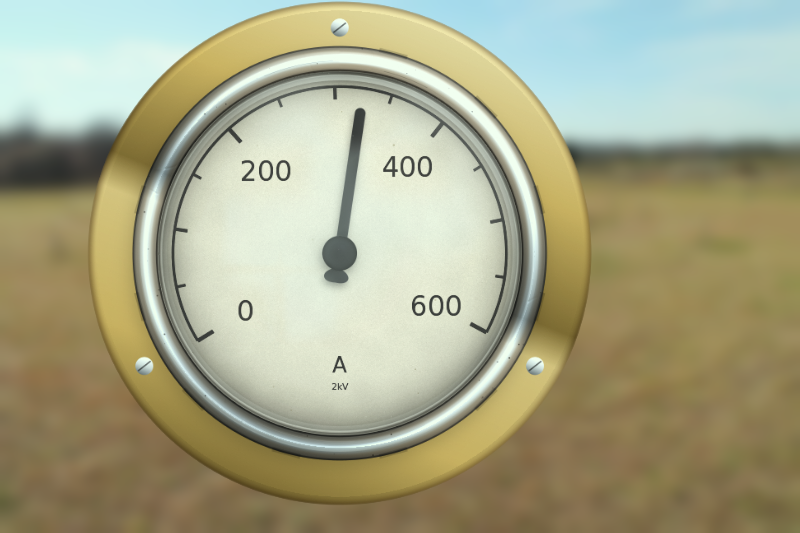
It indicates 325 A
